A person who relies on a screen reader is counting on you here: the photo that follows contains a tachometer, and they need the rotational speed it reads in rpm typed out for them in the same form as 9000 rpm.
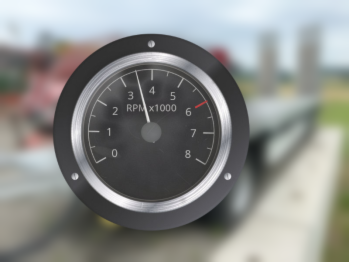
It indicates 3500 rpm
